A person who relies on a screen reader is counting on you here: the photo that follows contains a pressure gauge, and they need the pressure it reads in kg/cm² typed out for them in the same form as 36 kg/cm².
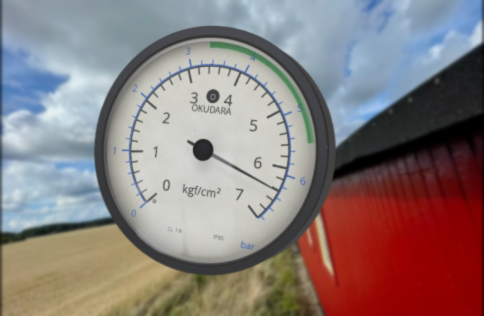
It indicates 6.4 kg/cm²
